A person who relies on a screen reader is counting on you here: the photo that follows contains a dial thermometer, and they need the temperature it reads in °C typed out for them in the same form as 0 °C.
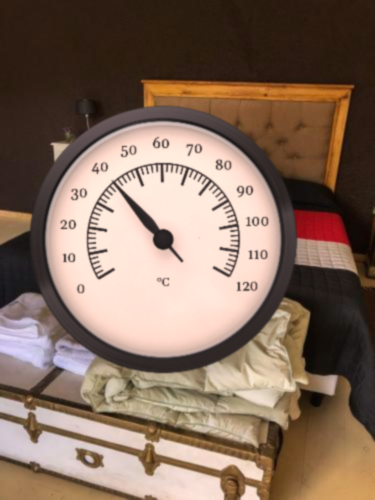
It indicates 40 °C
